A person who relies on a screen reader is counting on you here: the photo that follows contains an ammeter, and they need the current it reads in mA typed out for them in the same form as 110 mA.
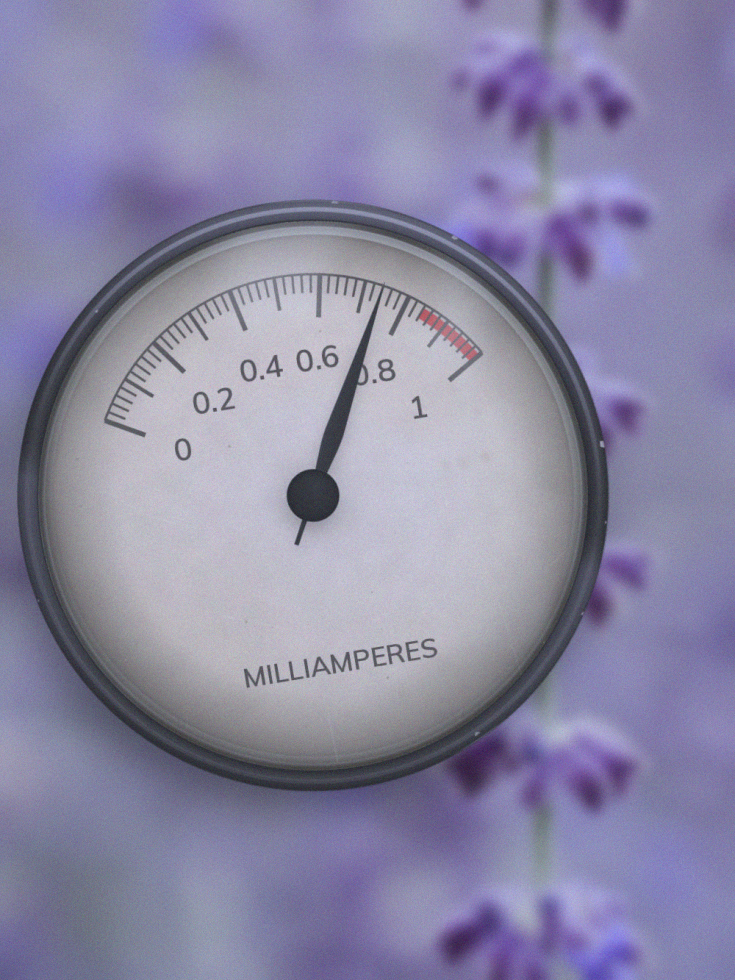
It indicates 0.74 mA
